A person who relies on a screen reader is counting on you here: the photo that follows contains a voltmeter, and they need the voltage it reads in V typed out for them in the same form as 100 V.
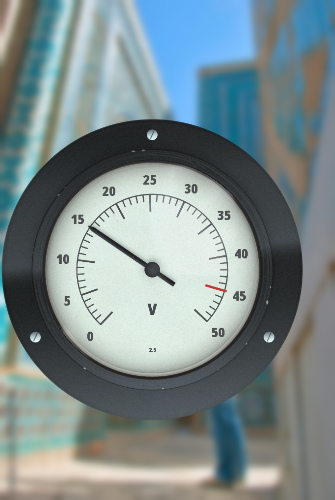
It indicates 15 V
